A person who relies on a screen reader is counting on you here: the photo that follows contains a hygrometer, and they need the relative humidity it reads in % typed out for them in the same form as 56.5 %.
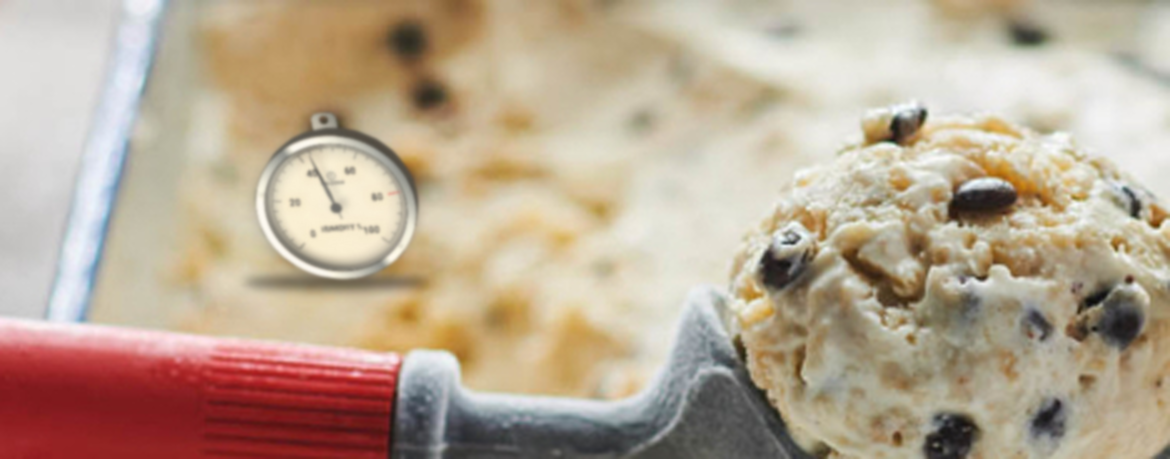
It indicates 44 %
